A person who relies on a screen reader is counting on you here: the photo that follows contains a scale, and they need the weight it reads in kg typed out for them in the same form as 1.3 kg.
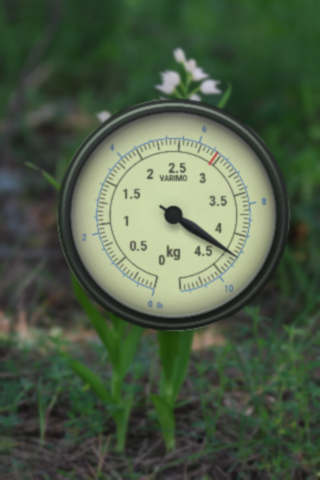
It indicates 4.25 kg
